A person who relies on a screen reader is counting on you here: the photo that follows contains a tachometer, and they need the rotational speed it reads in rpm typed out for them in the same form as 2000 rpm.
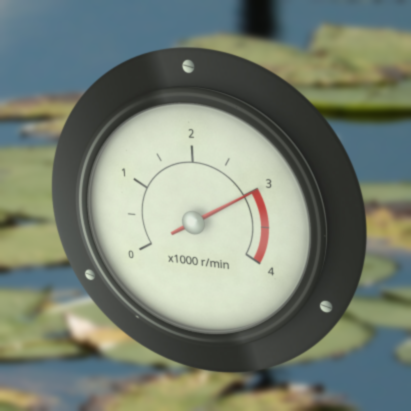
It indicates 3000 rpm
